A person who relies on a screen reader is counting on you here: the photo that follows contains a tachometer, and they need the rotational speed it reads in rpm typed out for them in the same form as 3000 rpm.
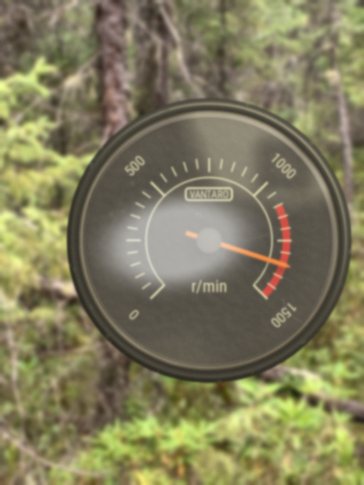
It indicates 1350 rpm
